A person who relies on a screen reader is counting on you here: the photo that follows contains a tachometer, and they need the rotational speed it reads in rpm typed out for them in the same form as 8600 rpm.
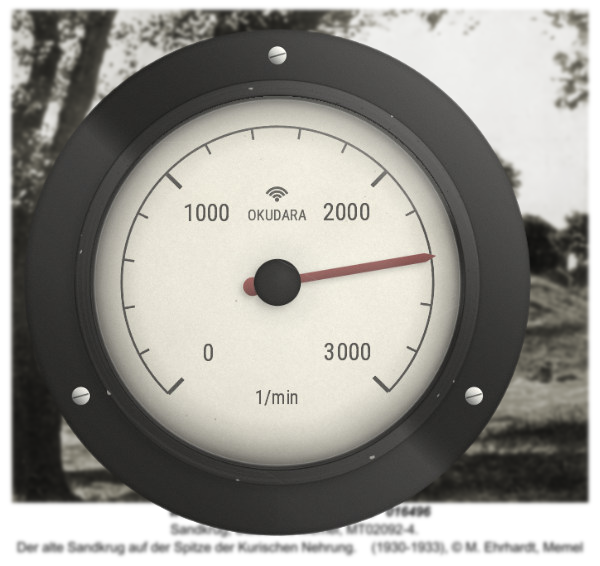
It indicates 2400 rpm
